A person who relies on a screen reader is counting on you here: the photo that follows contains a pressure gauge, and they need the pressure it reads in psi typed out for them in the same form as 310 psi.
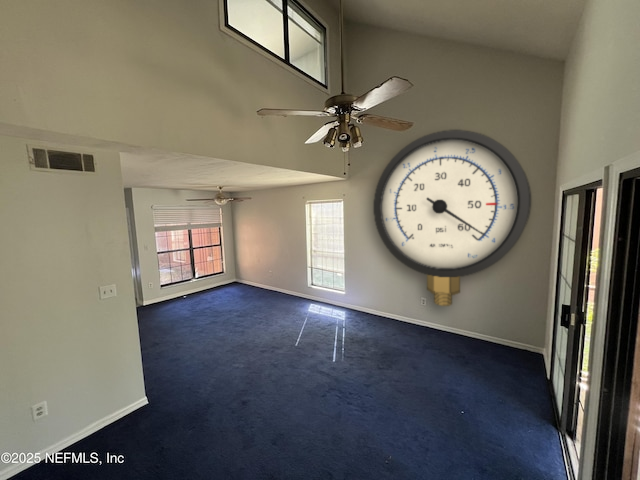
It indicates 58 psi
